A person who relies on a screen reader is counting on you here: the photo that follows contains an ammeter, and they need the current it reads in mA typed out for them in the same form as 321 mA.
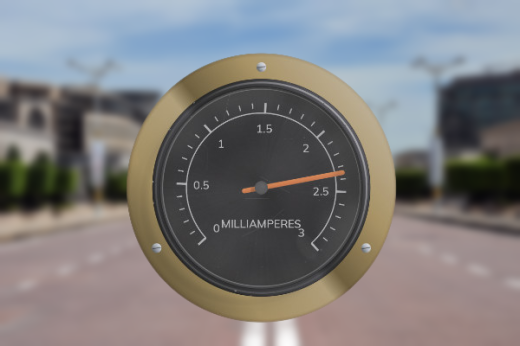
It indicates 2.35 mA
